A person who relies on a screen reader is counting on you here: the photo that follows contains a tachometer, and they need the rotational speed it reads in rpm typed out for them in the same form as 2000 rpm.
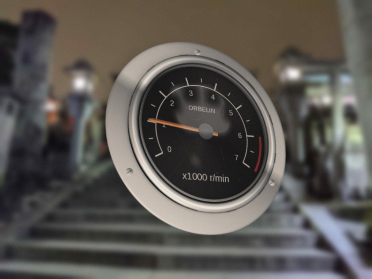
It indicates 1000 rpm
